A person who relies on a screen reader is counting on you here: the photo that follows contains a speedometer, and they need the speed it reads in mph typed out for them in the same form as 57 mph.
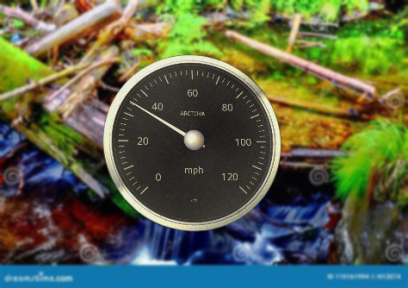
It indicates 34 mph
